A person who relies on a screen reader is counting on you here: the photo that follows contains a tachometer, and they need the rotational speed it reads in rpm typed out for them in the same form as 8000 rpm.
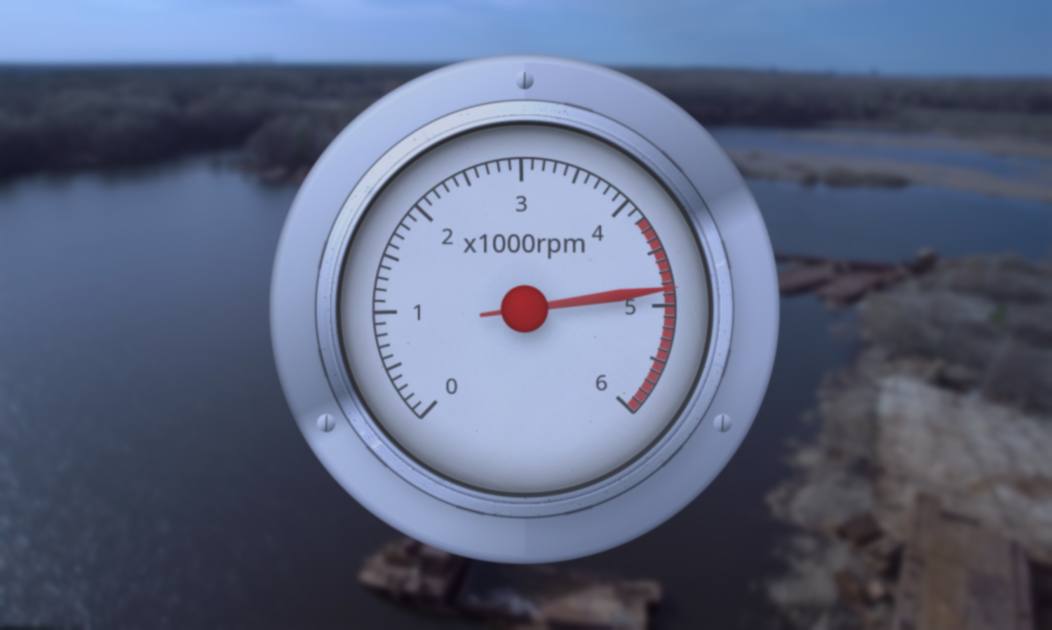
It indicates 4850 rpm
